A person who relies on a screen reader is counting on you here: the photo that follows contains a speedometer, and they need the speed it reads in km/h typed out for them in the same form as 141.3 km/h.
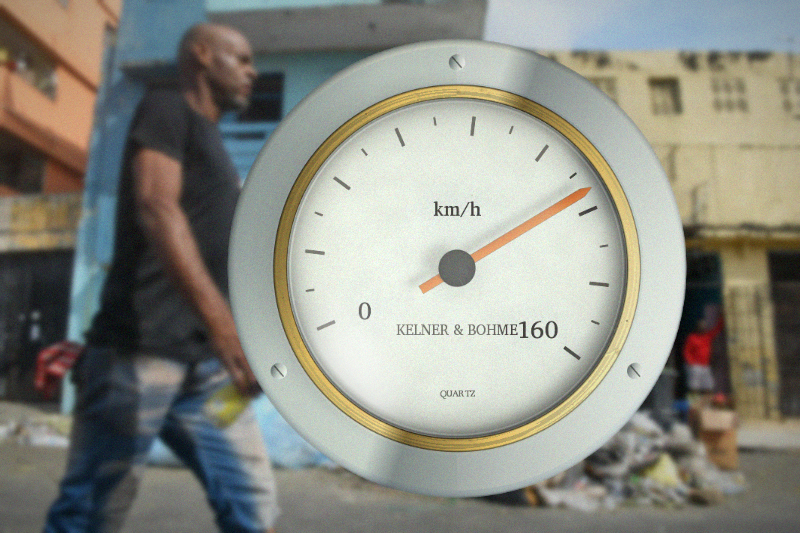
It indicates 115 km/h
